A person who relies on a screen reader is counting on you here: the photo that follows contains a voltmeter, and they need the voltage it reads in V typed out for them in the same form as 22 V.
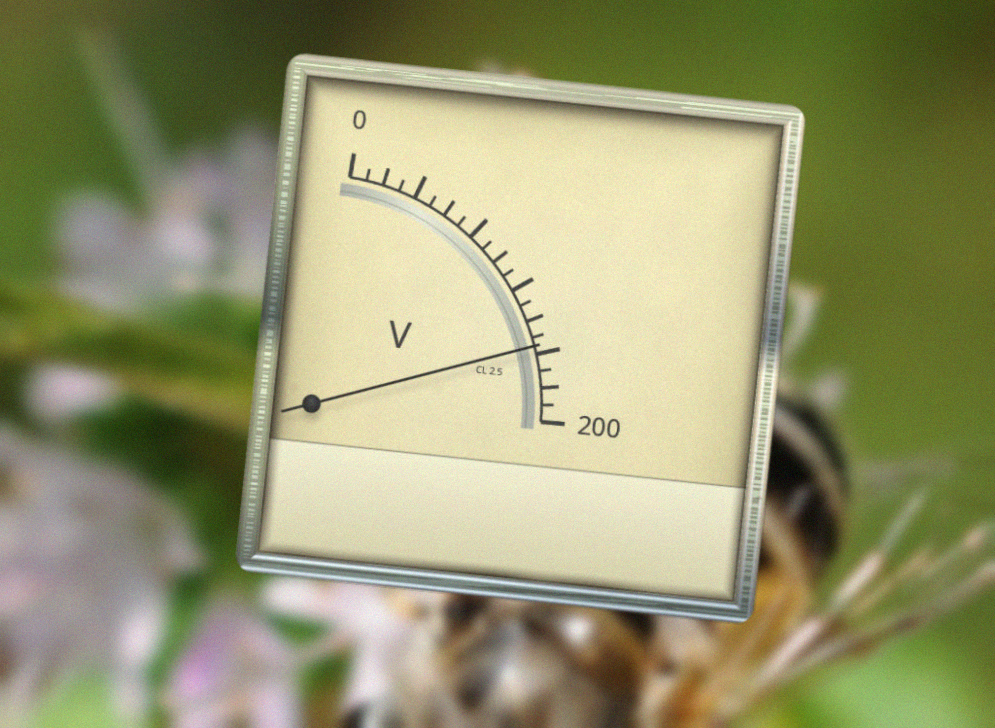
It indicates 155 V
